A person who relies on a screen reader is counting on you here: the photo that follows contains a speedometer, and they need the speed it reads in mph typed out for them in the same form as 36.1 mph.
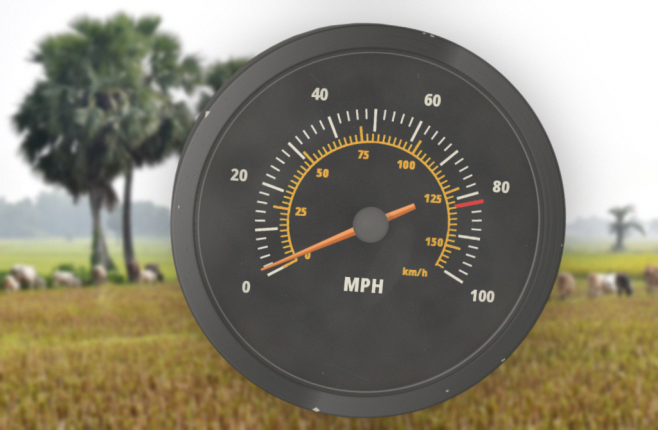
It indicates 2 mph
